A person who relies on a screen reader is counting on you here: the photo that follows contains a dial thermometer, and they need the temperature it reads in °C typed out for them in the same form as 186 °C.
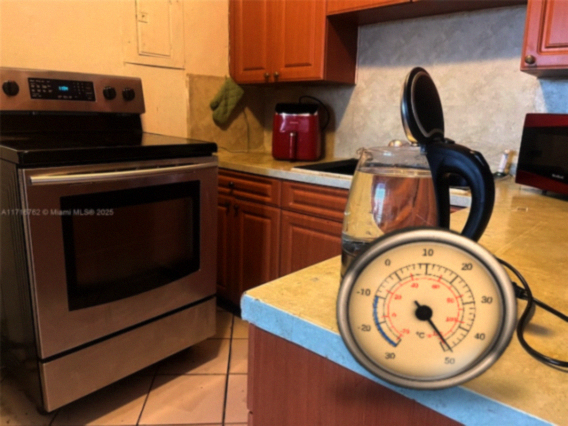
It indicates 48 °C
